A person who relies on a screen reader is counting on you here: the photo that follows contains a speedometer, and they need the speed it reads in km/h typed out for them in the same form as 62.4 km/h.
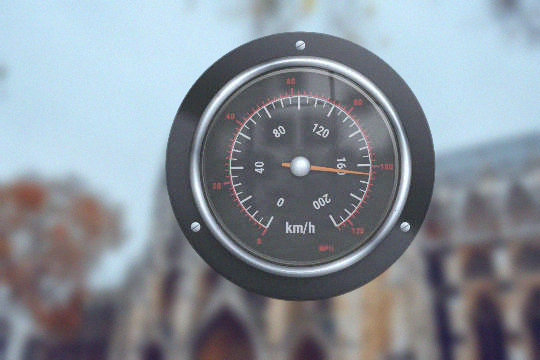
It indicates 165 km/h
